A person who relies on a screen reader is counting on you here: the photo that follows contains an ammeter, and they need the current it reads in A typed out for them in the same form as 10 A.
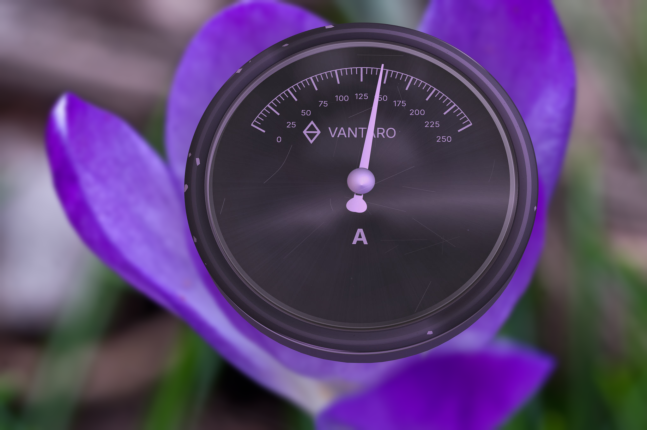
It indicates 145 A
